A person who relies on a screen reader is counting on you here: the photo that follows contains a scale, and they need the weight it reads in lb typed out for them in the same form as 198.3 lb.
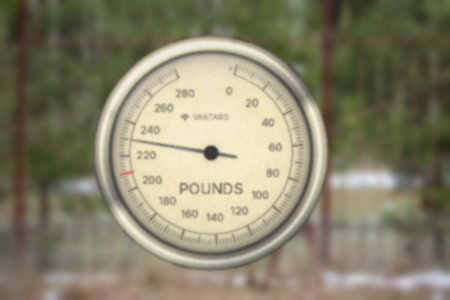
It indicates 230 lb
